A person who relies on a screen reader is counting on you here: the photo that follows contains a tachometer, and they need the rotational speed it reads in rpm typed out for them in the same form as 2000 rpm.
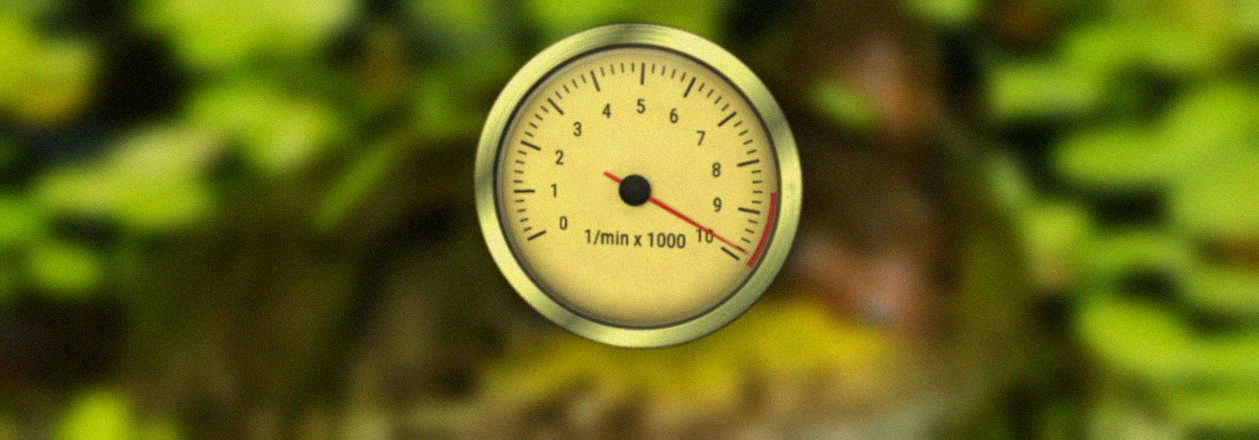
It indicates 9800 rpm
